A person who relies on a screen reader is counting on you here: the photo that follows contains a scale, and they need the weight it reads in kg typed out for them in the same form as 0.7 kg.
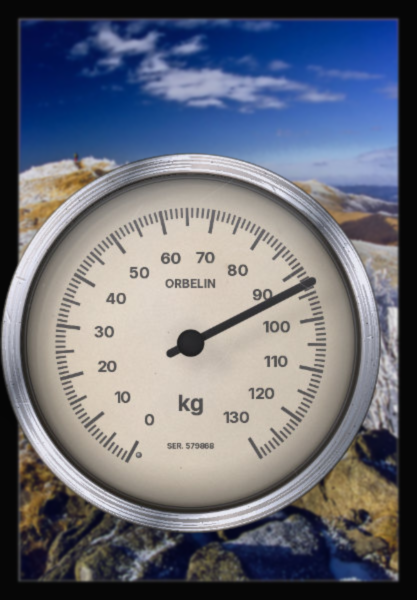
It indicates 93 kg
